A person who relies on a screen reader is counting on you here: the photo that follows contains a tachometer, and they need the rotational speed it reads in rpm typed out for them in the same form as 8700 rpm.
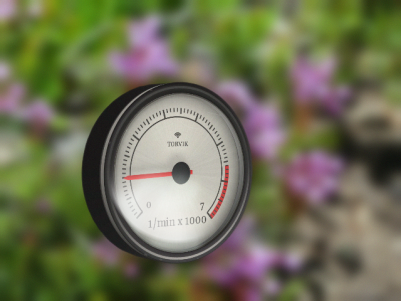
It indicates 1000 rpm
